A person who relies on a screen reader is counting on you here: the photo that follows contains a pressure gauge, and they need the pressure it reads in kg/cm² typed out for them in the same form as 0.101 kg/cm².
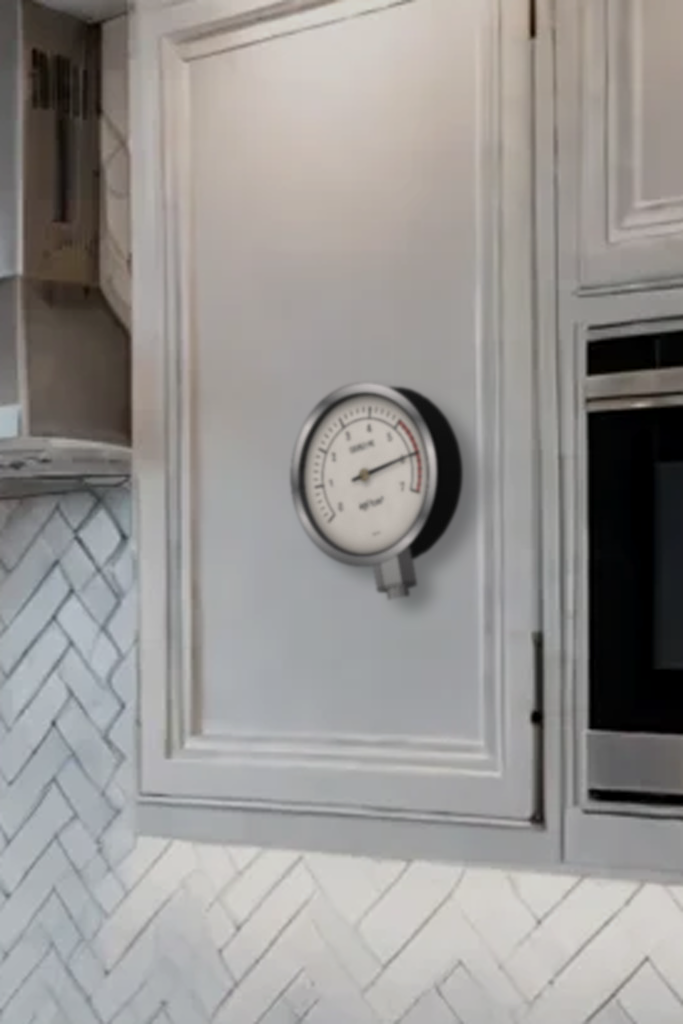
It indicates 6 kg/cm²
